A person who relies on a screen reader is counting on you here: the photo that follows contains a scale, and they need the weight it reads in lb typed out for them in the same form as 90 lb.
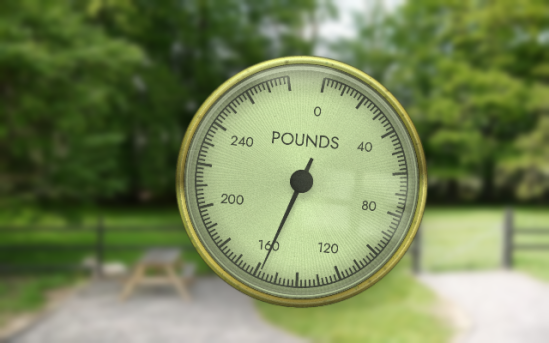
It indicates 158 lb
